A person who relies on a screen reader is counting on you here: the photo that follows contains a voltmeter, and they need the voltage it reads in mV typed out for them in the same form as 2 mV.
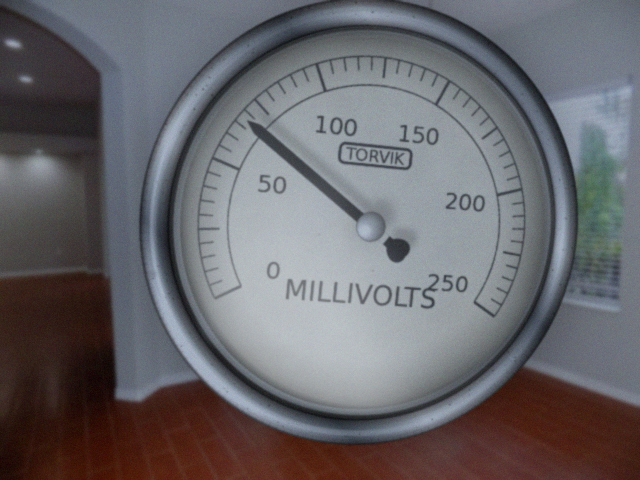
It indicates 67.5 mV
